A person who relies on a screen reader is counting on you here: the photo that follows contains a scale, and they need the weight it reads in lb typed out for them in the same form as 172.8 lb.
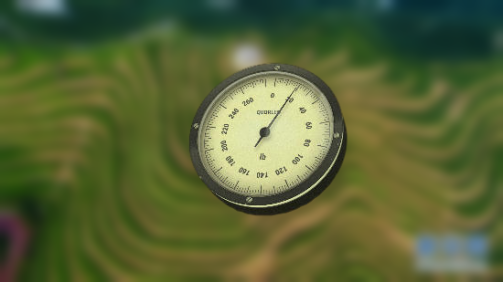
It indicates 20 lb
